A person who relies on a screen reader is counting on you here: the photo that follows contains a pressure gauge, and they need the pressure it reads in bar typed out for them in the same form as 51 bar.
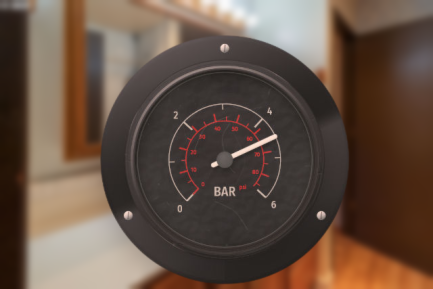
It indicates 4.5 bar
